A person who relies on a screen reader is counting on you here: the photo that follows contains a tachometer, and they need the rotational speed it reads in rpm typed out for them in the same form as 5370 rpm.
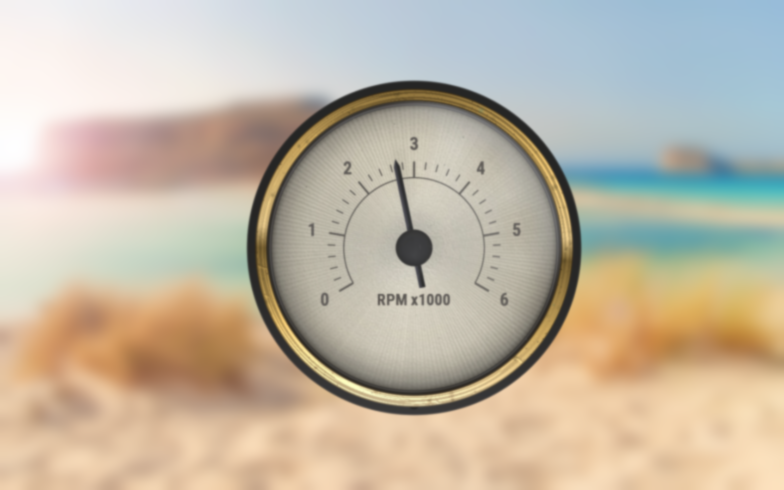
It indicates 2700 rpm
